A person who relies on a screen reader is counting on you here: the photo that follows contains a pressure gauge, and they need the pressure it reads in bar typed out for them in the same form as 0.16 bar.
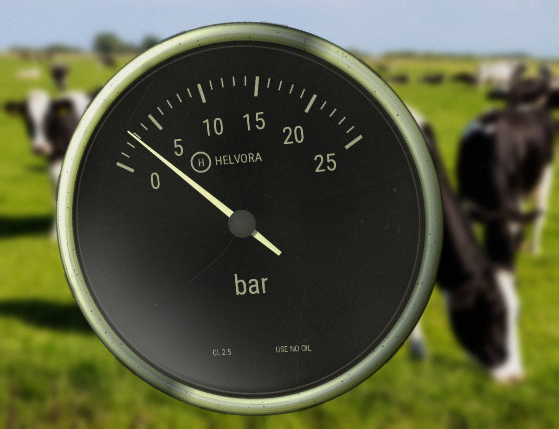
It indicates 3 bar
